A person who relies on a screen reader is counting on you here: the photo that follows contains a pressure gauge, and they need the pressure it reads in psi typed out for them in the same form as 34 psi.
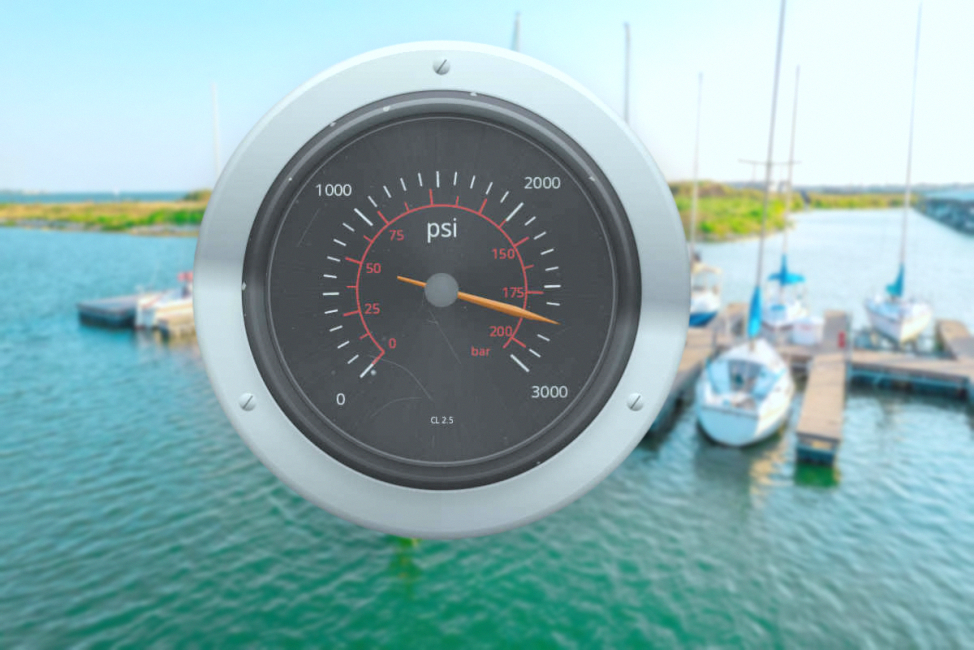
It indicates 2700 psi
